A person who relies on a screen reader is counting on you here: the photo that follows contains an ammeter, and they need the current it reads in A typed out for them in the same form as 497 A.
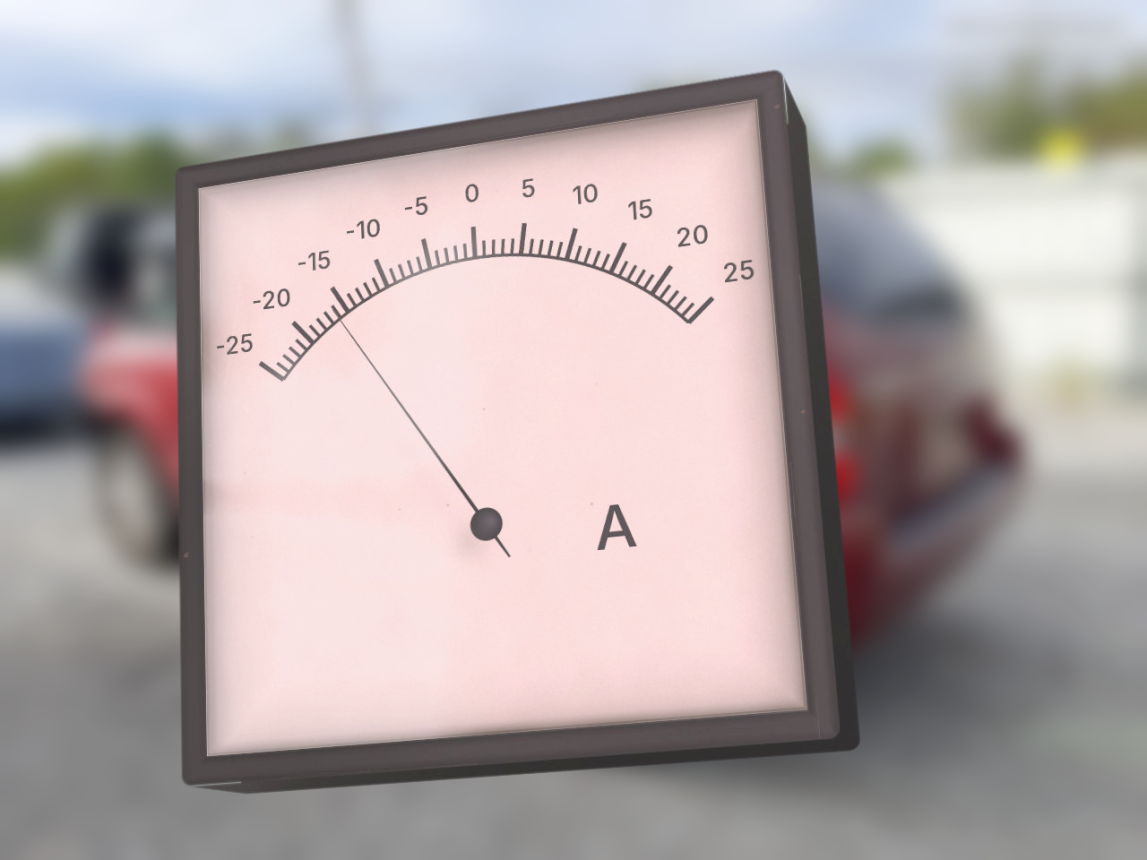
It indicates -16 A
